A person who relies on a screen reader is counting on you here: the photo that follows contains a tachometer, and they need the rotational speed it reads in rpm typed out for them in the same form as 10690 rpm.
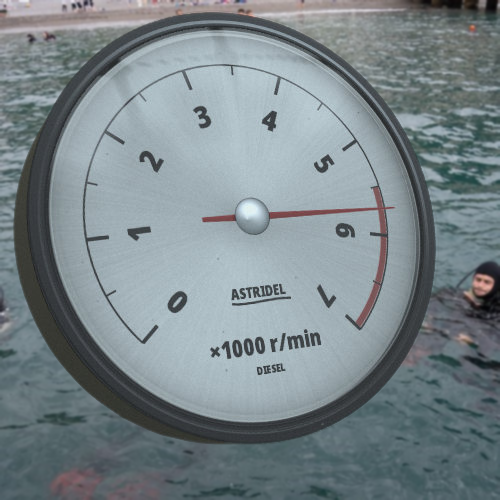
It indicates 5750 rpm
